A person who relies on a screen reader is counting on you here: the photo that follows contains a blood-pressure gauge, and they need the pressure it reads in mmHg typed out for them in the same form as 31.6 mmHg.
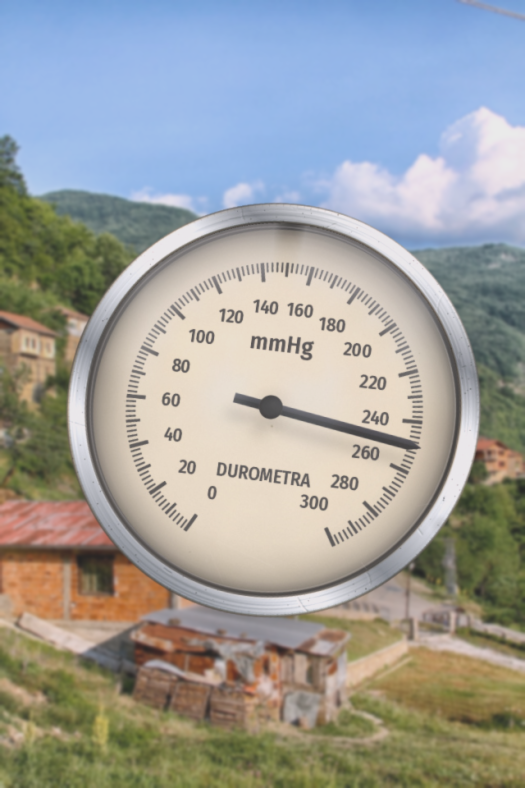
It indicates 250 mmHg
